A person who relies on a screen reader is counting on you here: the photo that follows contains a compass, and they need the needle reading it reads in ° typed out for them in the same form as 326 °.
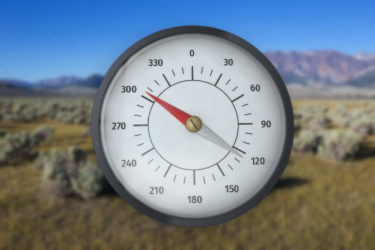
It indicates 305 °
